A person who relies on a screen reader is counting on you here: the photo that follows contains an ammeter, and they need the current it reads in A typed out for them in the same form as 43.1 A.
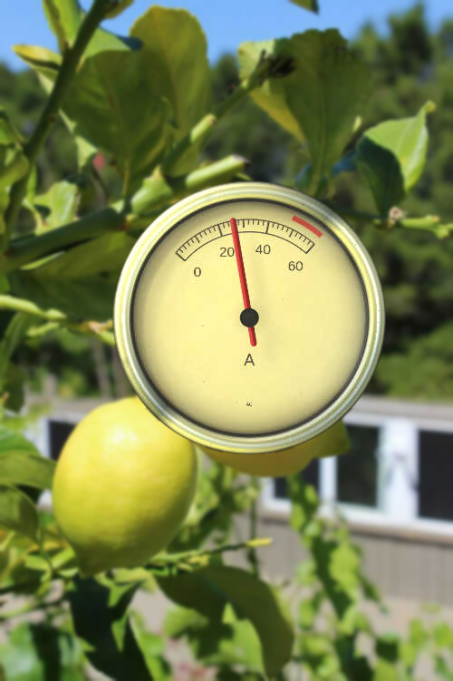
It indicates 26 A
